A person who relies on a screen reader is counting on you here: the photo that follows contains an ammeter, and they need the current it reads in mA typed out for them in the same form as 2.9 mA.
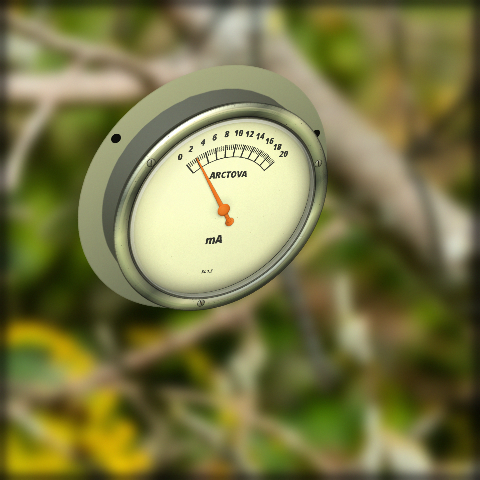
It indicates 2 mA
